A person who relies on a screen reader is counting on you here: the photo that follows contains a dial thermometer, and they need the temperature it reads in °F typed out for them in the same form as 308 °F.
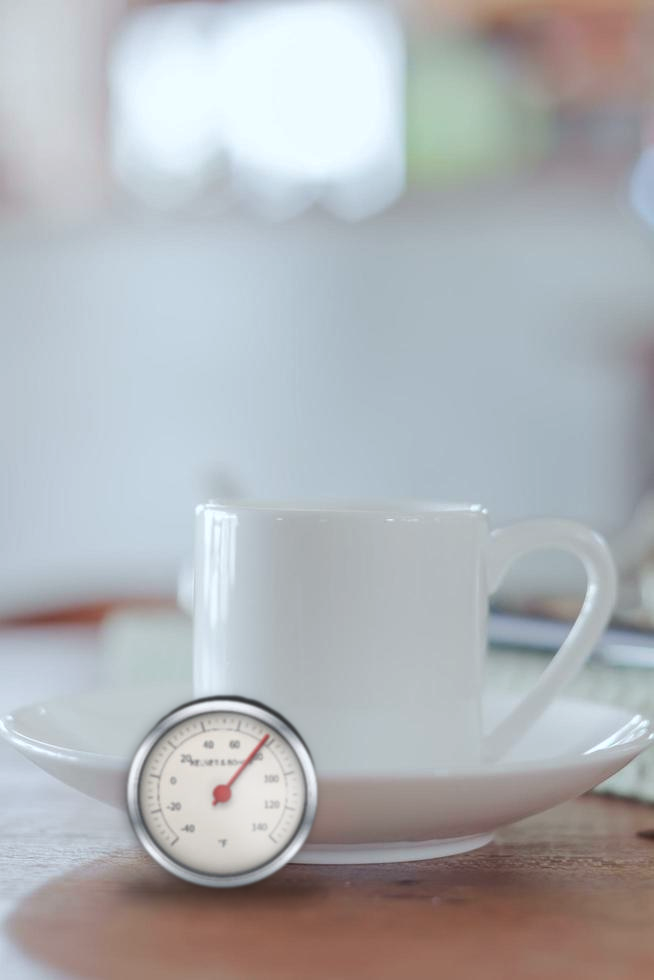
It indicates 76 °F
